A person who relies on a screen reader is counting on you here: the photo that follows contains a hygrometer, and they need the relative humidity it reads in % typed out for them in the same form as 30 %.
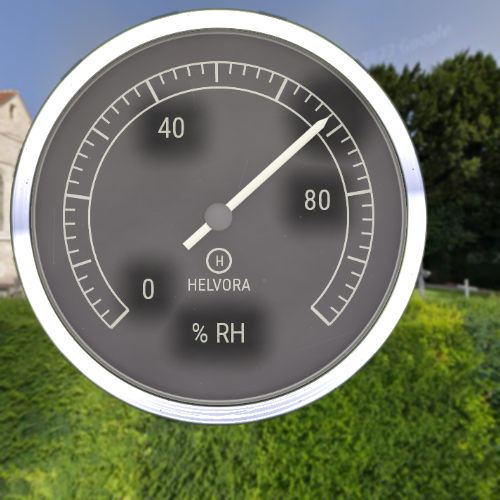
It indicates 68 %
